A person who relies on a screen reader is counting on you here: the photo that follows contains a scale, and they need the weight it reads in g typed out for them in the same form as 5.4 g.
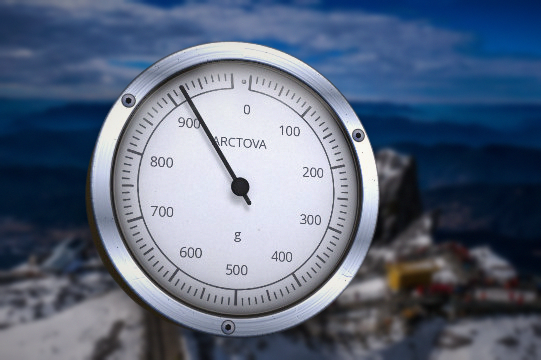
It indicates 920 g
